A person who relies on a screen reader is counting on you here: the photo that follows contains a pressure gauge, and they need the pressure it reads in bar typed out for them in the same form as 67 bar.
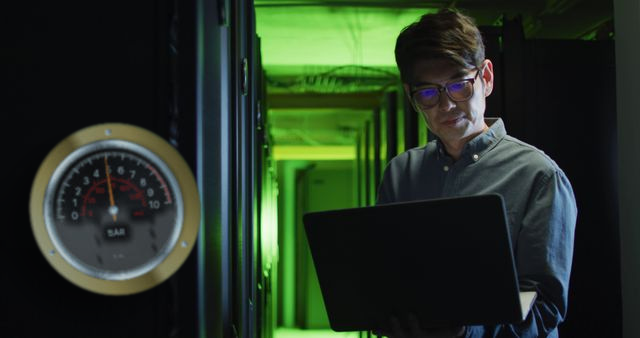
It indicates 5 bar
